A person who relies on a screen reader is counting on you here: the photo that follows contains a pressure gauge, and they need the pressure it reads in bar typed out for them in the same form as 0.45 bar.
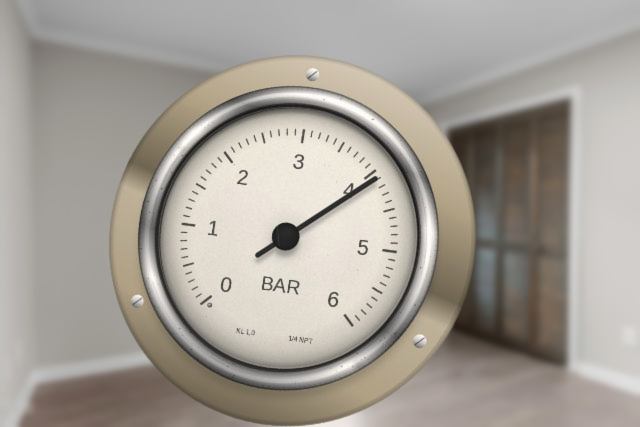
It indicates 4.1 bar
